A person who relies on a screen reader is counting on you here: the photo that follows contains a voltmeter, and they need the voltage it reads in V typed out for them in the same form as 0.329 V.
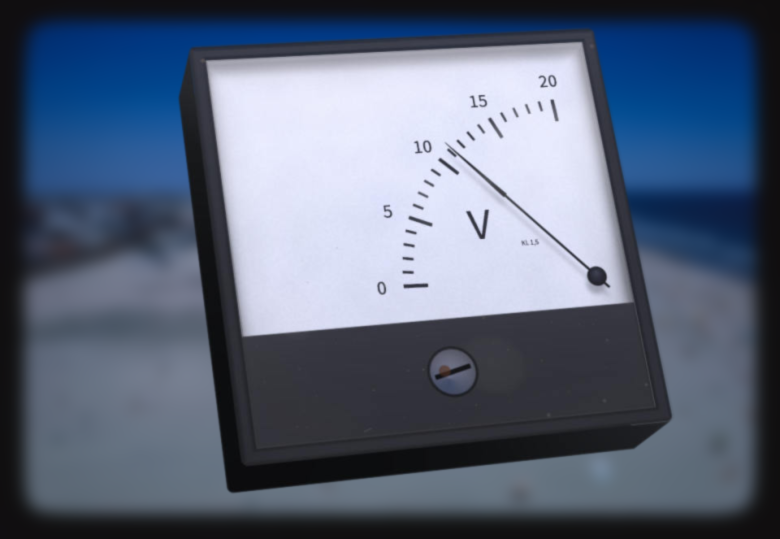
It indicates 11 V
